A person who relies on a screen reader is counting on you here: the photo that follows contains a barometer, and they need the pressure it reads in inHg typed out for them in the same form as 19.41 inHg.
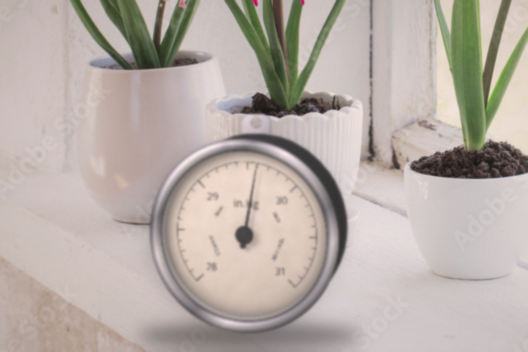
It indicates 29.6 inHg
